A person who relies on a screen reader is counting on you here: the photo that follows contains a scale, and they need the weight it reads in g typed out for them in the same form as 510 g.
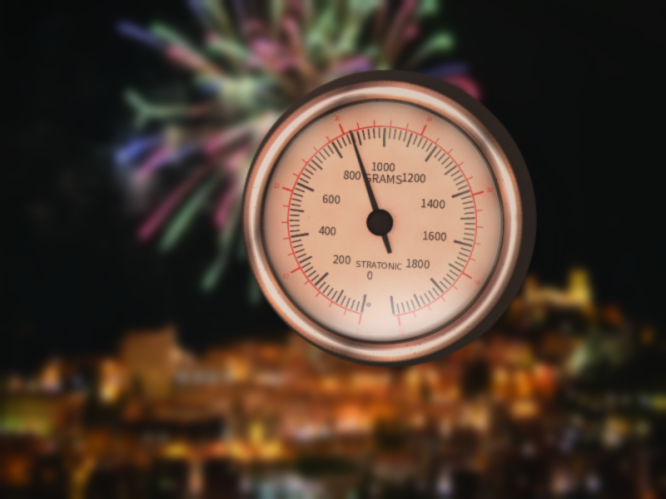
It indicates 880 g
